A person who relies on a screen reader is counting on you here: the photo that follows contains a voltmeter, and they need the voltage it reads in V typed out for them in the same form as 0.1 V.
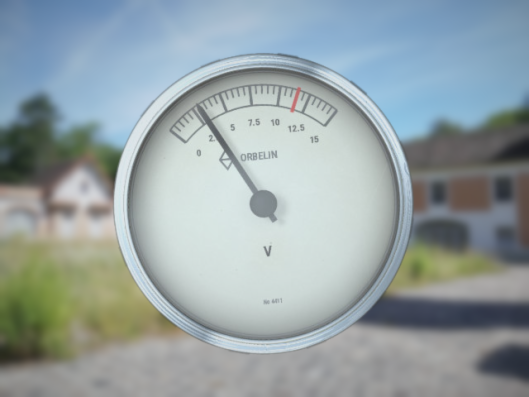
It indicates 3 V
